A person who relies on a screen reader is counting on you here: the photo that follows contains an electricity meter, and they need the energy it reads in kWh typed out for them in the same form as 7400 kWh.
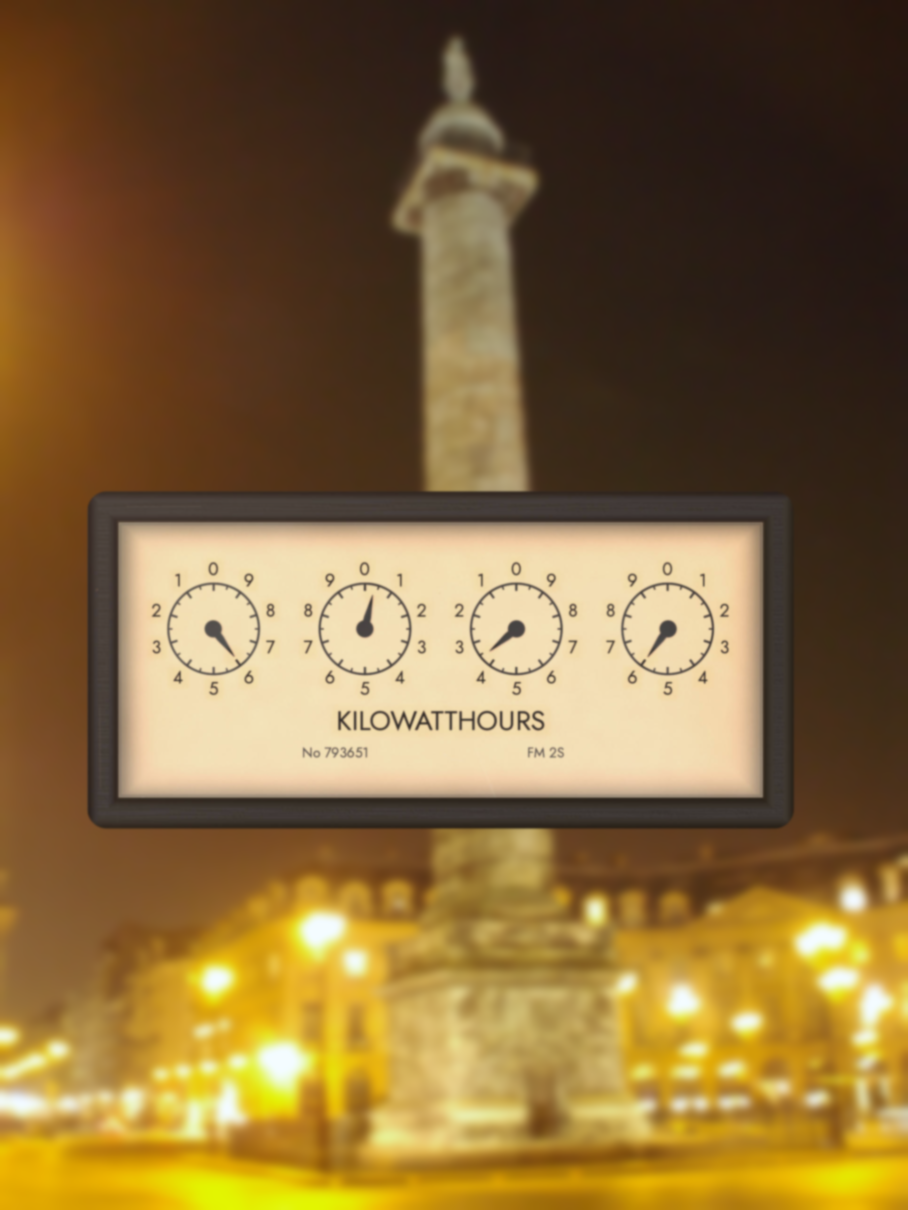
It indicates 6036 kWh
